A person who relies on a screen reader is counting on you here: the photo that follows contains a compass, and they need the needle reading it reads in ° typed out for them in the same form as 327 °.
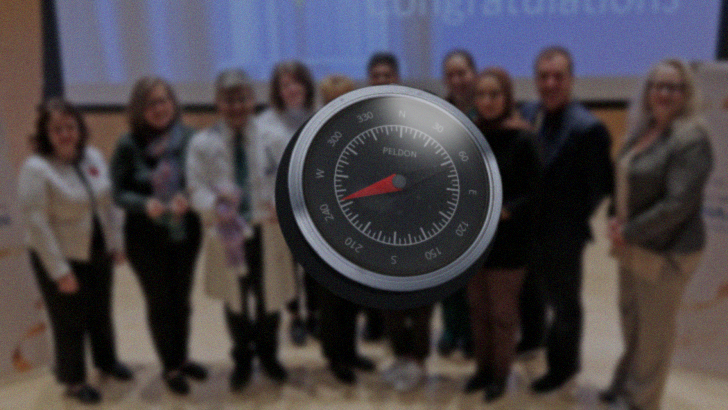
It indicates 245 °
